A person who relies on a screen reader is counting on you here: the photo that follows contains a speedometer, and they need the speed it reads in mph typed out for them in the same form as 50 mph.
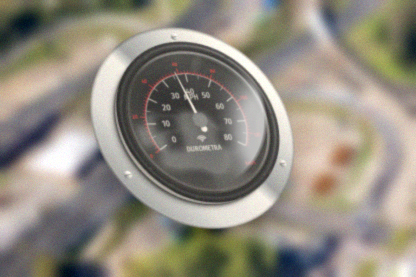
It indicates 35 mph
